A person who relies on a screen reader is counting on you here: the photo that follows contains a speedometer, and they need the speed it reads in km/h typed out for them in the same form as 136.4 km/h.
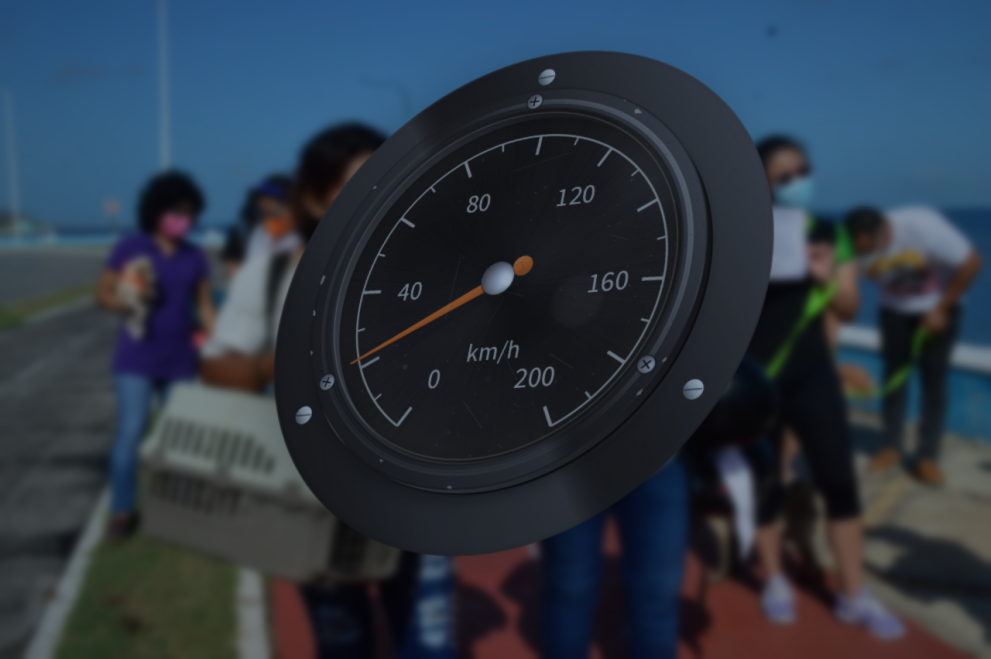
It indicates 20 km/h
